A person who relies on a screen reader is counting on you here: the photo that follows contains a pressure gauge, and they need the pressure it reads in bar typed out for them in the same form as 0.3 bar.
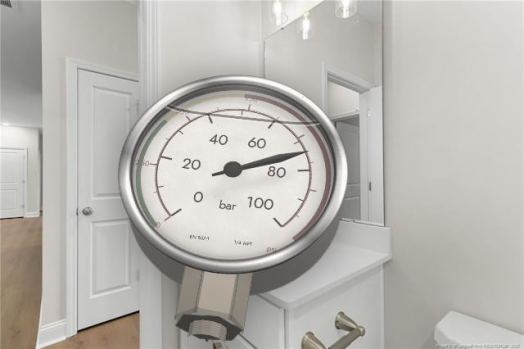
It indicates 75 bar
